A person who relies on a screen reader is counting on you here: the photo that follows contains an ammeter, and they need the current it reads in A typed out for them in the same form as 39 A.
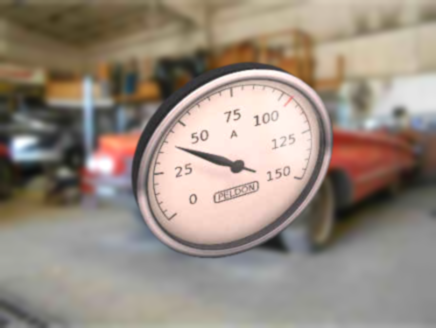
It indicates 40 A
